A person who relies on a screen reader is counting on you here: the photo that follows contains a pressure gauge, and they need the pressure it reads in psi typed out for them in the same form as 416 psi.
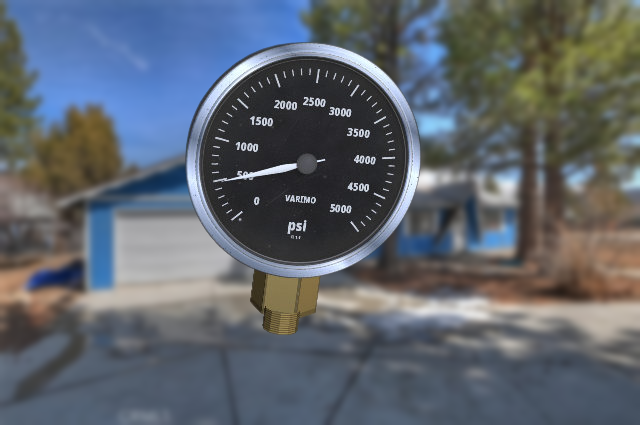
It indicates 500 psi
